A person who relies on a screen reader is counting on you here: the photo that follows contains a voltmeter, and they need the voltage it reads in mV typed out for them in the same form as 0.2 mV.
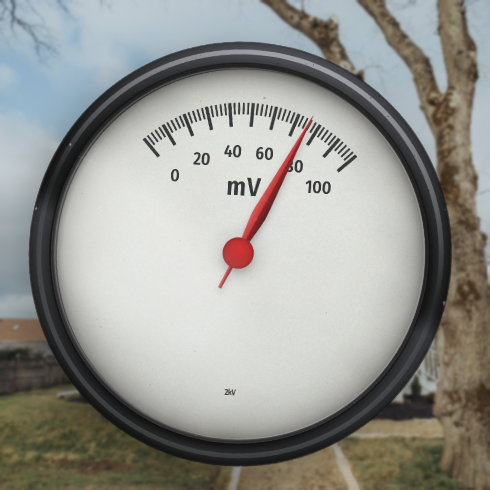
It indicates 76 mV
